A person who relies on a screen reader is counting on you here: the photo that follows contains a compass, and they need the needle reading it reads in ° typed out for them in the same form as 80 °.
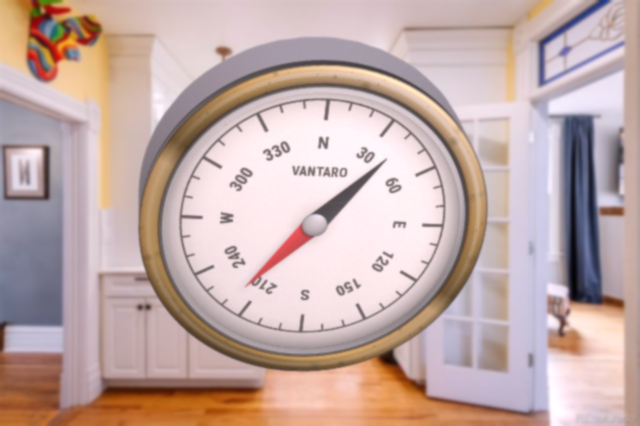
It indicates 220 °
